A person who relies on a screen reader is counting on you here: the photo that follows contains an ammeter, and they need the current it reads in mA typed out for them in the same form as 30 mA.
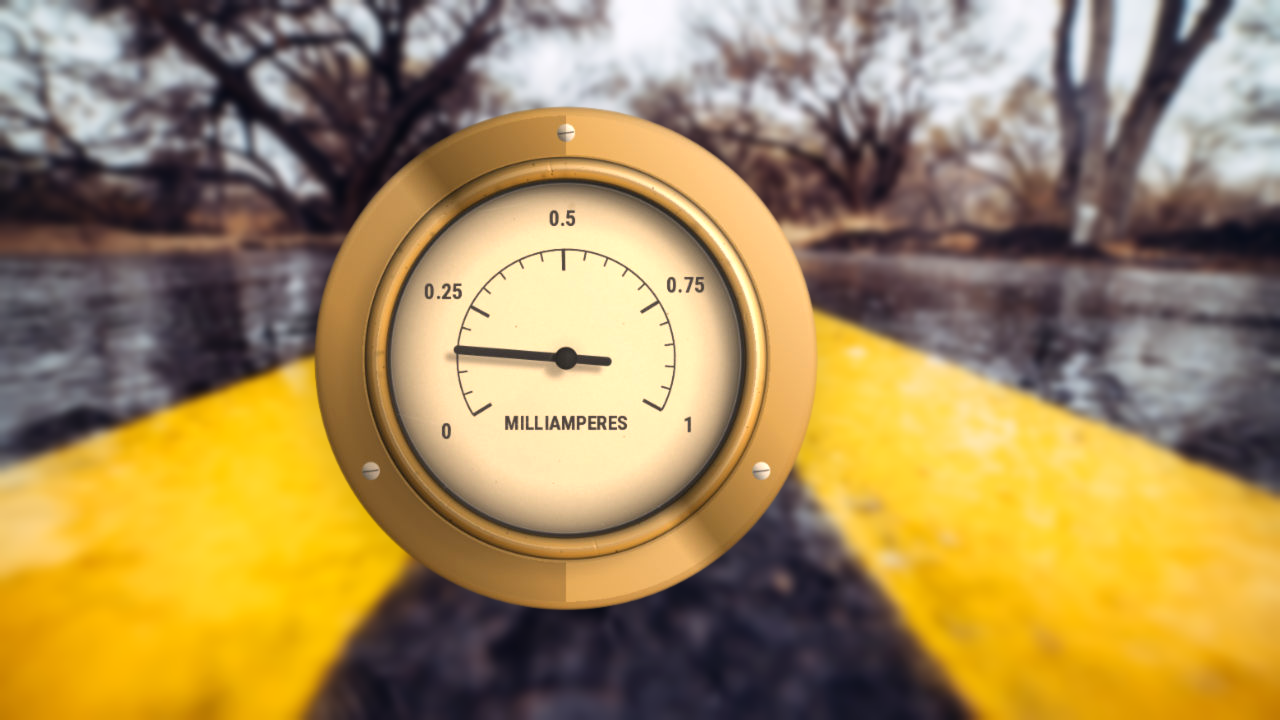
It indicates 0.15 mA
